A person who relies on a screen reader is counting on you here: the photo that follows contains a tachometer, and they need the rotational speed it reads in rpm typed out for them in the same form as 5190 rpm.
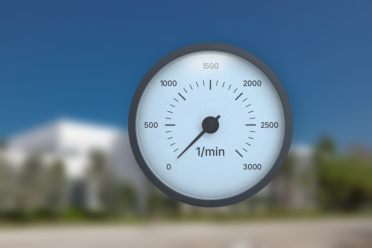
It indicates 0 rpm
